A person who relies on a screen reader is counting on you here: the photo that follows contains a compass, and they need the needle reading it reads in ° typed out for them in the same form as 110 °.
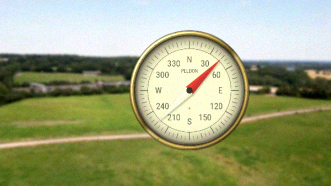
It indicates 45 °
